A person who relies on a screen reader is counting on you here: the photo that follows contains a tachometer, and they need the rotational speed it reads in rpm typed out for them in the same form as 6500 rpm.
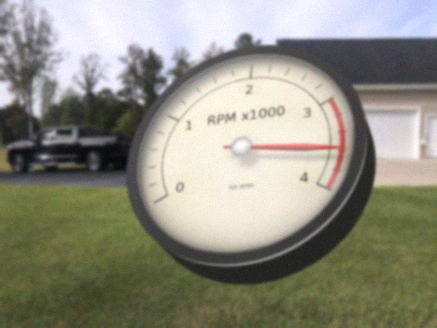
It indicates 3600 rpm
